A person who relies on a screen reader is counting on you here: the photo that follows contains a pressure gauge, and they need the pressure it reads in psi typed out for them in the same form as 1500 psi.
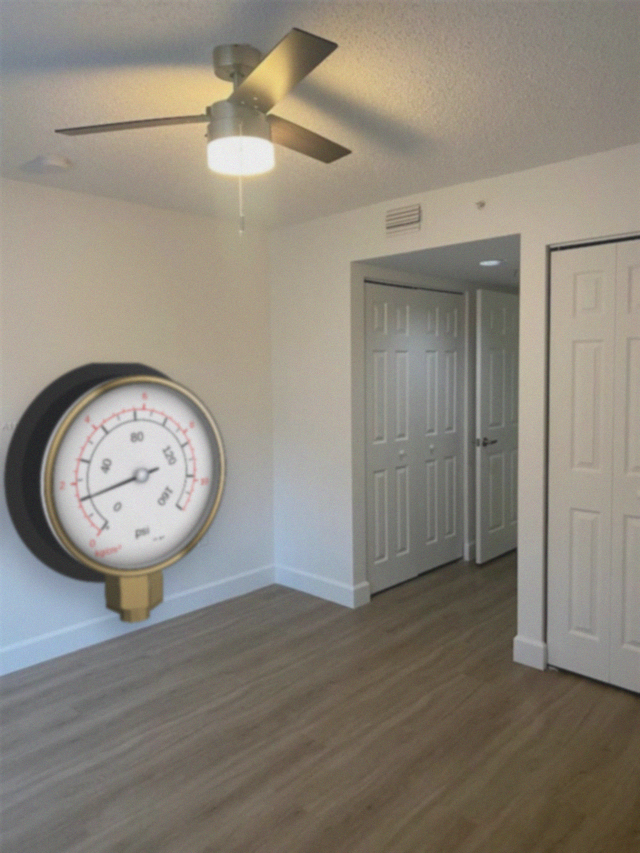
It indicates 20 psi
